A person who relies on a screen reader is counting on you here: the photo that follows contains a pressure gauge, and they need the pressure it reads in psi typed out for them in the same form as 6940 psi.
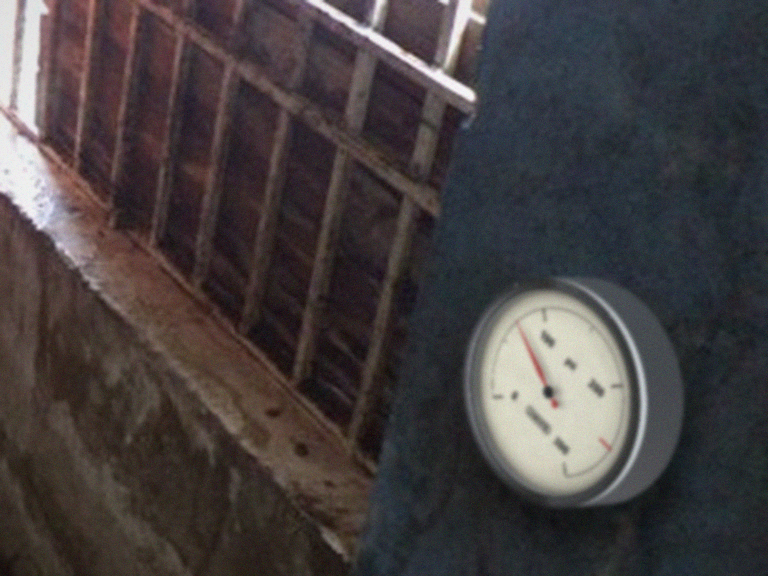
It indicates 75 psi
